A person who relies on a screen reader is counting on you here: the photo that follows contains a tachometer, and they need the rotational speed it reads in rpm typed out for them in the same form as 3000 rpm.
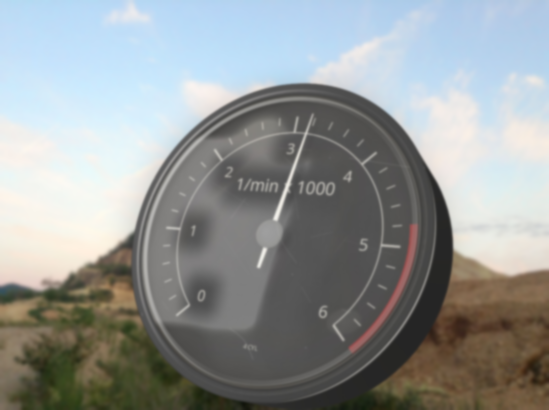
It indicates 3200 rpm
